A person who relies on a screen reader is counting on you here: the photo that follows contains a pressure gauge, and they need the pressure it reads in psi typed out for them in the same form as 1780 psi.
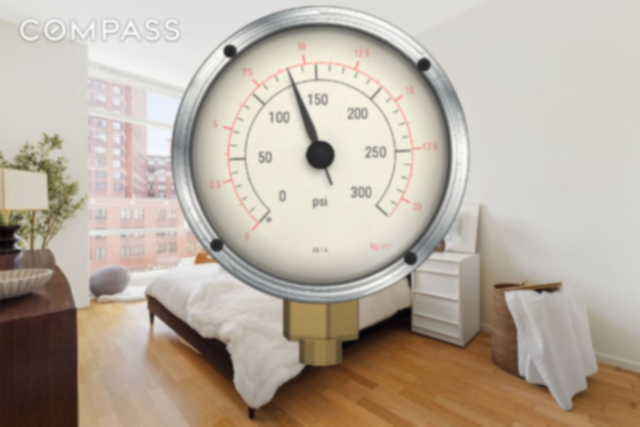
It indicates 130 psi
